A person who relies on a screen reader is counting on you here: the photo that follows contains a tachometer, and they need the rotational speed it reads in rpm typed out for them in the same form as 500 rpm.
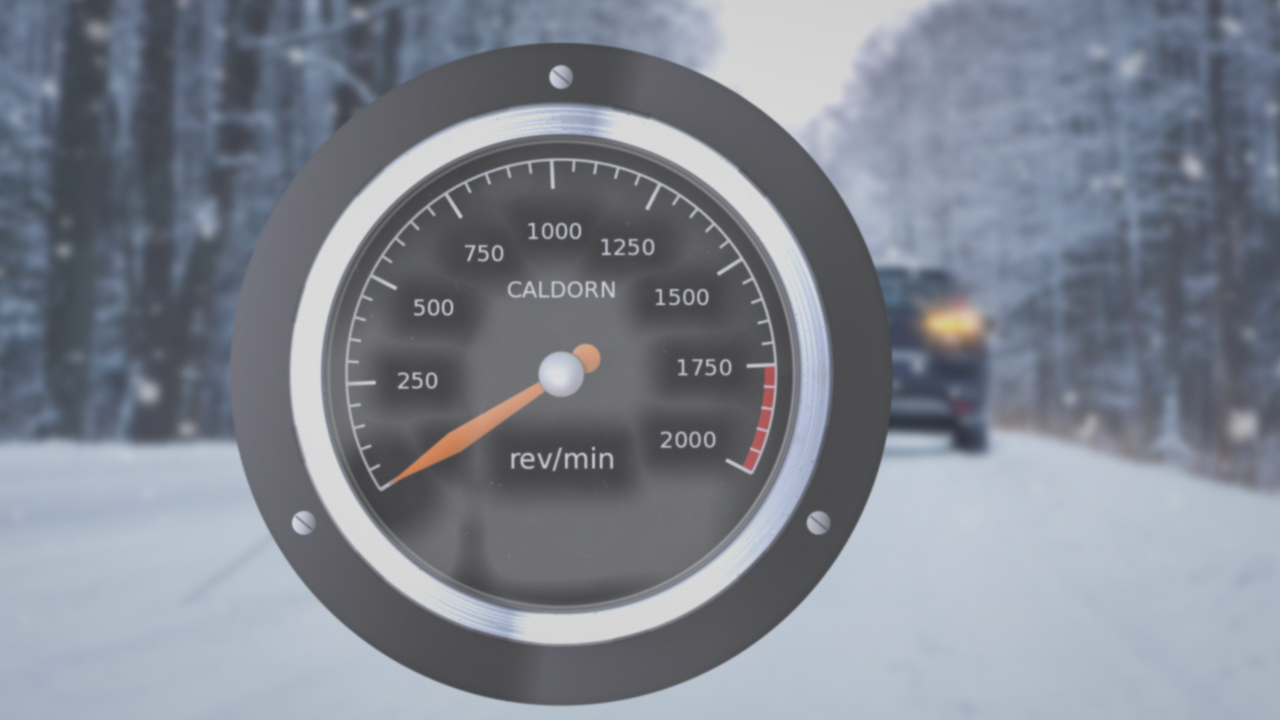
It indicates 0 rpm
